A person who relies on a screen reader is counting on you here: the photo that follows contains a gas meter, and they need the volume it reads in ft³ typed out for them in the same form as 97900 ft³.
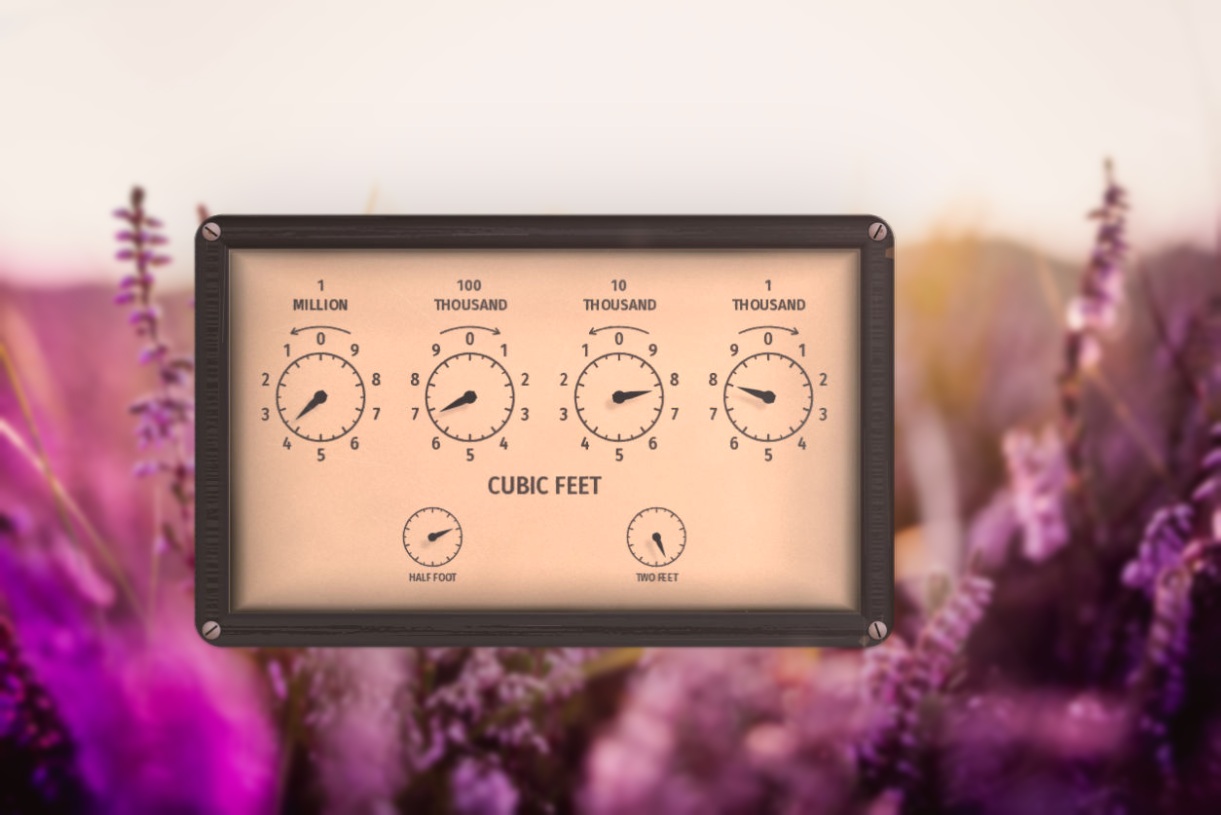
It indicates 367800 ft³
